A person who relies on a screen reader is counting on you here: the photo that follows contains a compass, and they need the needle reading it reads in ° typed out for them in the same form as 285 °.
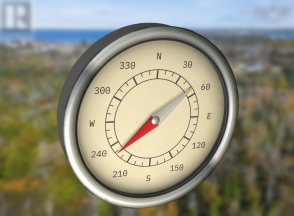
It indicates 230 °
